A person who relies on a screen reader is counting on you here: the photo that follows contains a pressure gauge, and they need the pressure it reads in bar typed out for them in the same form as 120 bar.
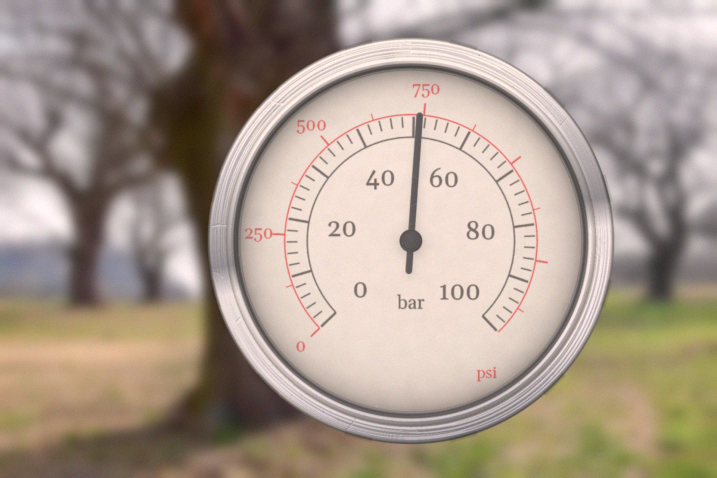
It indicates 51 bar
